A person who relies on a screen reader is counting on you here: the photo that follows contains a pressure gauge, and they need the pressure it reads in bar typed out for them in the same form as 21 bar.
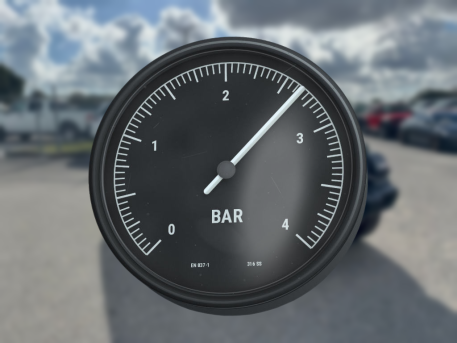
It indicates 2.65 bar
